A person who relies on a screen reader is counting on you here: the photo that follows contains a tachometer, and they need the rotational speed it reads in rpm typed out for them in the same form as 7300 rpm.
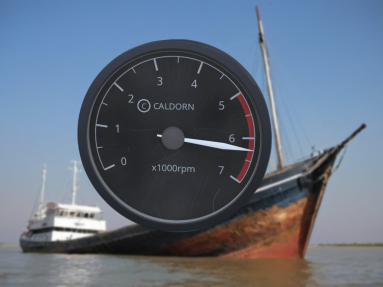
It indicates 6250 rpm
